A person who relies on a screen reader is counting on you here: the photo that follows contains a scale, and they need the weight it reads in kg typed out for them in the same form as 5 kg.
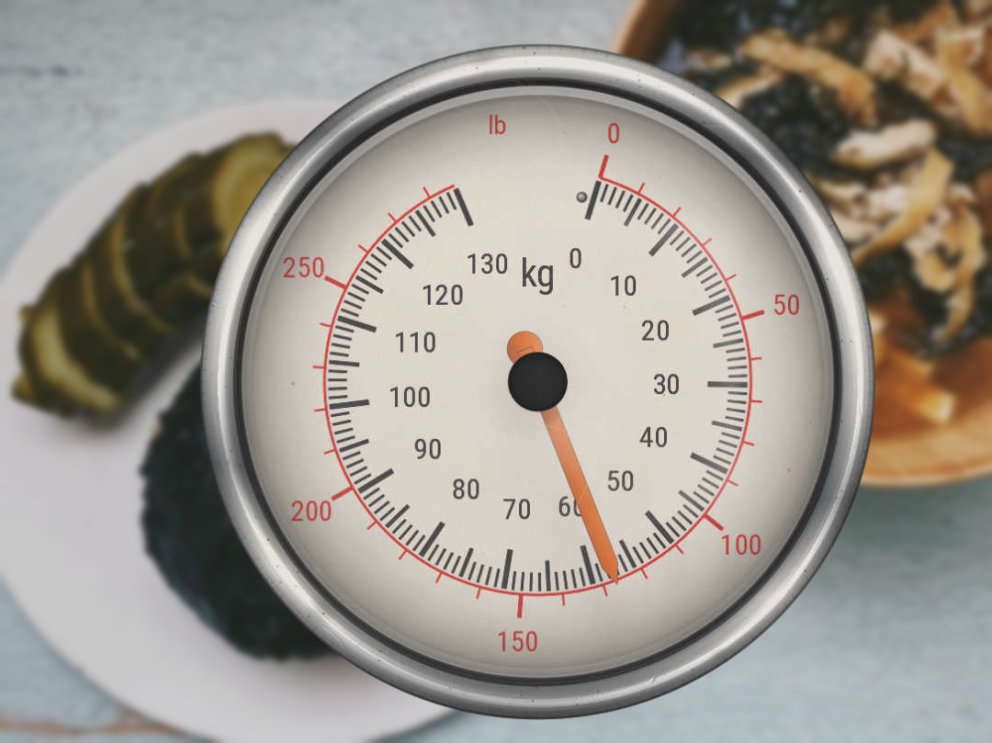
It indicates 57.5 kg
